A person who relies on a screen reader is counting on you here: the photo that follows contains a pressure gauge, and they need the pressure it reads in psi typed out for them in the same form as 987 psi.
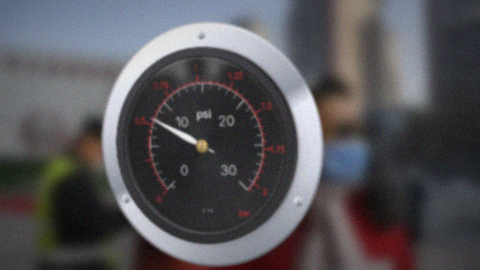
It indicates 8 psi
